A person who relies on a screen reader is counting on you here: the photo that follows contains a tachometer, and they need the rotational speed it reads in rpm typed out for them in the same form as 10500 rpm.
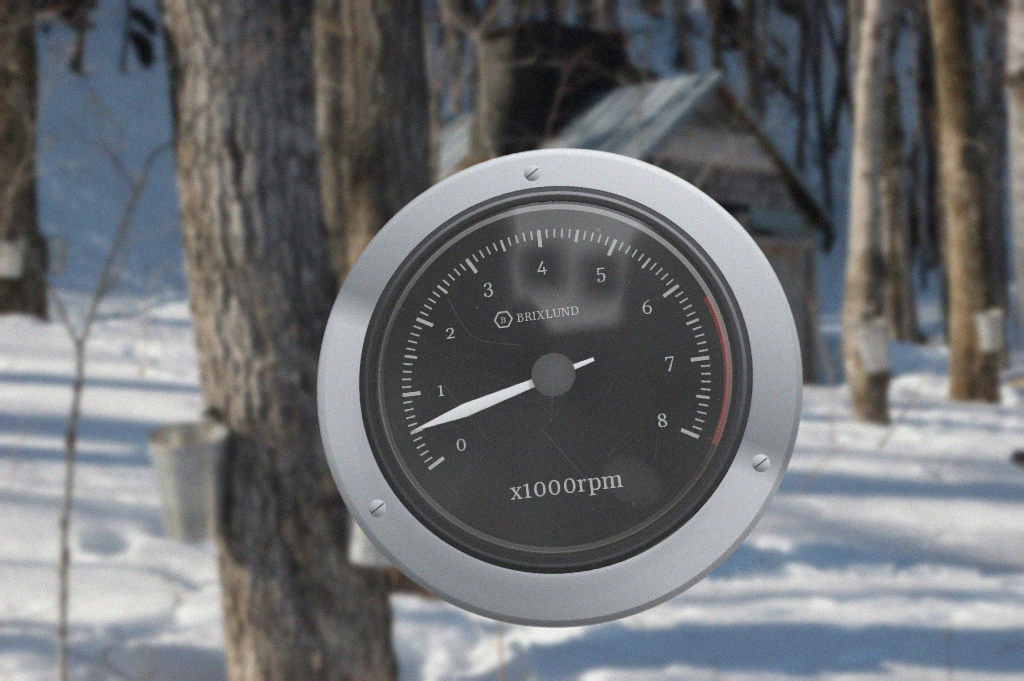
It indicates 500 rpm
